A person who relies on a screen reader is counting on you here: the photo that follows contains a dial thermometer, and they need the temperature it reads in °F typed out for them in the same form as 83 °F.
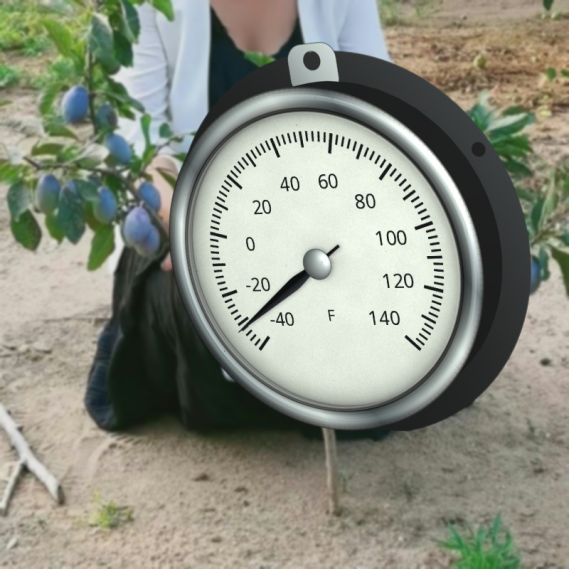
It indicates -32 °F
